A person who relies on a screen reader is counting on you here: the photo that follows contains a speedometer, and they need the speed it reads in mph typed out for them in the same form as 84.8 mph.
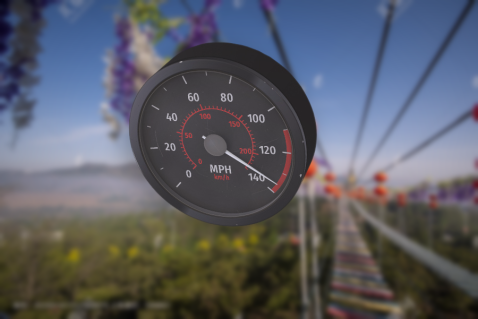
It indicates 135 mph
